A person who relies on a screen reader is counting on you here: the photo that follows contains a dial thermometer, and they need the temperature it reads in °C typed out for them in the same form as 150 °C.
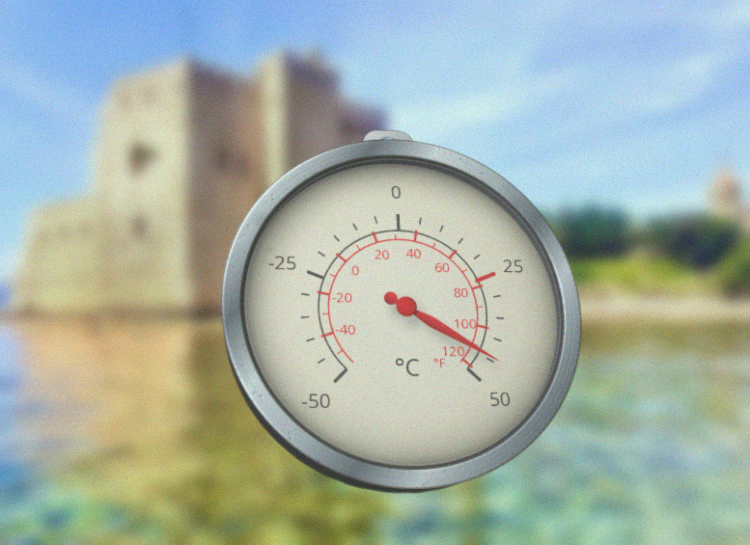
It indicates 45 °C
